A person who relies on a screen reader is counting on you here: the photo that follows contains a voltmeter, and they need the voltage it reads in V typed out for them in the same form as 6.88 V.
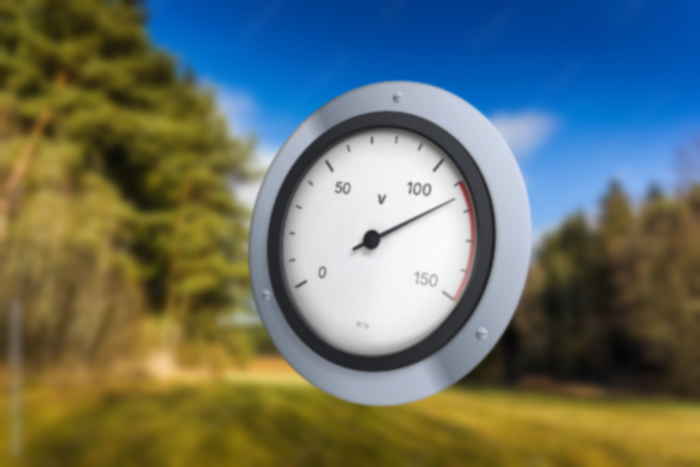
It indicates 115 V
